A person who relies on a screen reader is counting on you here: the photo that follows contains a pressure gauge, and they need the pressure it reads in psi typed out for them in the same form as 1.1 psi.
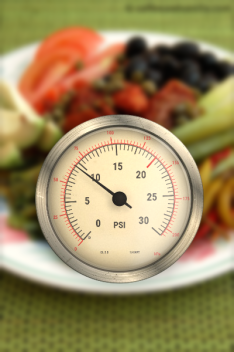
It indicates 9.5 psi
